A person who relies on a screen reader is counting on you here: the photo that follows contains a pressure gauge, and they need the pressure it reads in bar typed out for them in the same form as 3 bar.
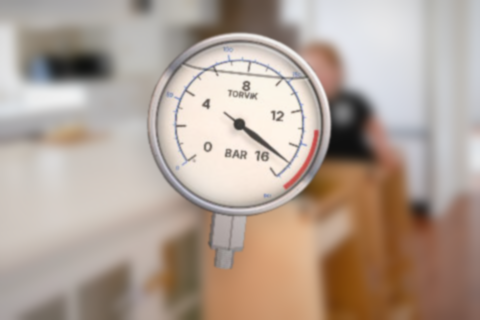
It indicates 15 bar
